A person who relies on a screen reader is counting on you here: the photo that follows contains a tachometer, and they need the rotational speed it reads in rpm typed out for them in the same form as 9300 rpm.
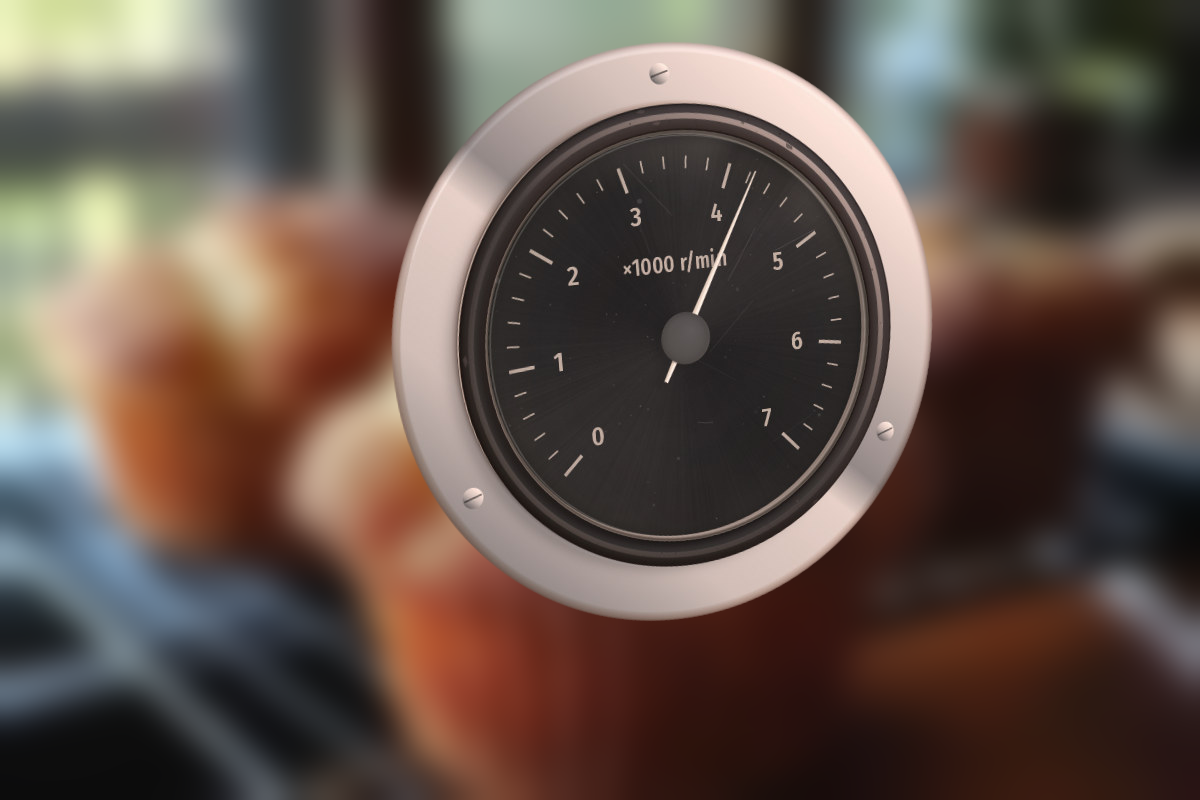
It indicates 4200 rpm
